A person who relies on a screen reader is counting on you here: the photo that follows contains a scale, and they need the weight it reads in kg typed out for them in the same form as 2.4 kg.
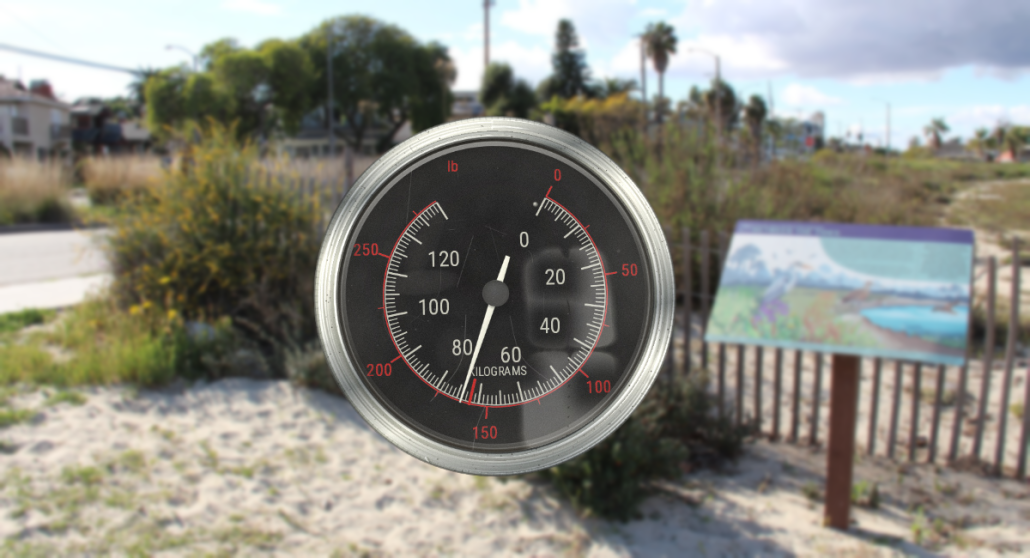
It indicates 74 kg
